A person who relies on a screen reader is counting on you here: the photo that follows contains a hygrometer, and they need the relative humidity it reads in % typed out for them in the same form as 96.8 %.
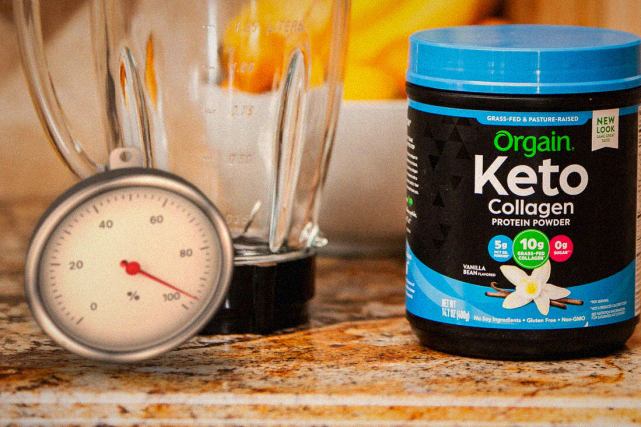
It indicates 96 %
